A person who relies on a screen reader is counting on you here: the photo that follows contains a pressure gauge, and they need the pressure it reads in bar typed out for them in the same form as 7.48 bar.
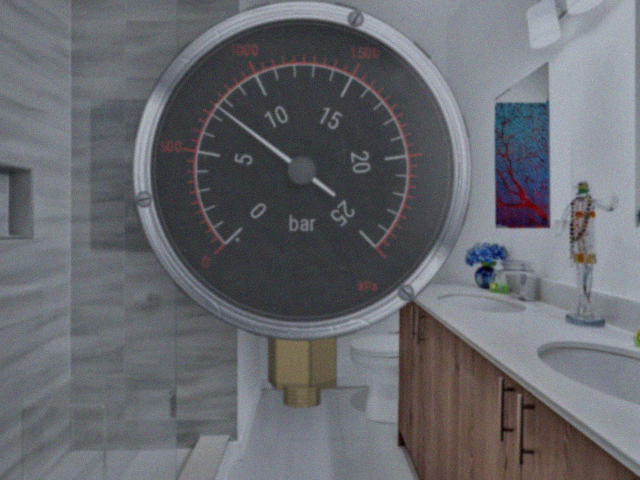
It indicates 7.5 bar
